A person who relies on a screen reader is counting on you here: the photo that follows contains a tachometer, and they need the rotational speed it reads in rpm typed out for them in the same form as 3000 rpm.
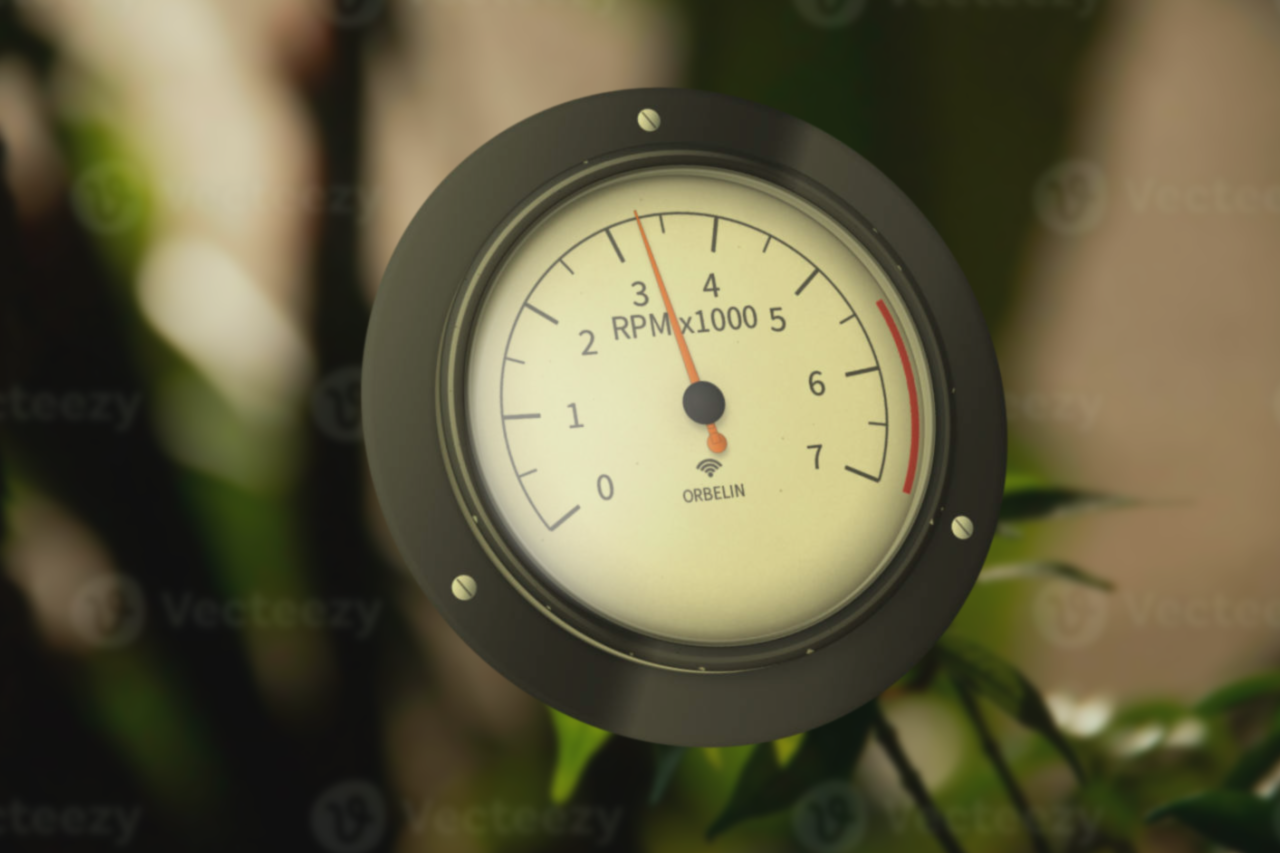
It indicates 3250 rpm
